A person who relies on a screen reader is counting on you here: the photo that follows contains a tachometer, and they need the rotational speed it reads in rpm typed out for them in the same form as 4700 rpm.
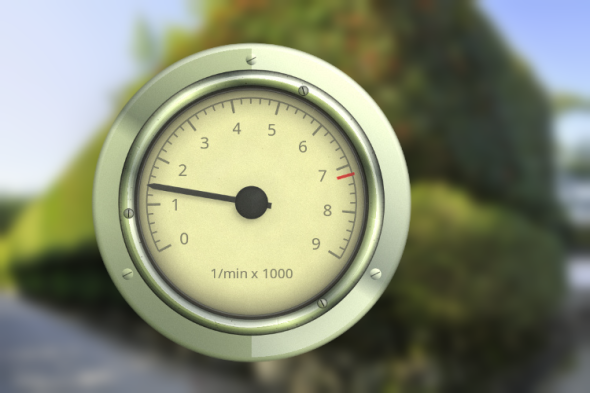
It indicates 1400 rpm
